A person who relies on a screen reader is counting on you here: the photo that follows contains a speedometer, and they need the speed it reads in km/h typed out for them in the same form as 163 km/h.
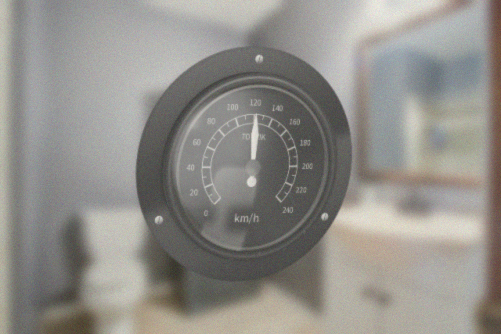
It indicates 120 km/h
